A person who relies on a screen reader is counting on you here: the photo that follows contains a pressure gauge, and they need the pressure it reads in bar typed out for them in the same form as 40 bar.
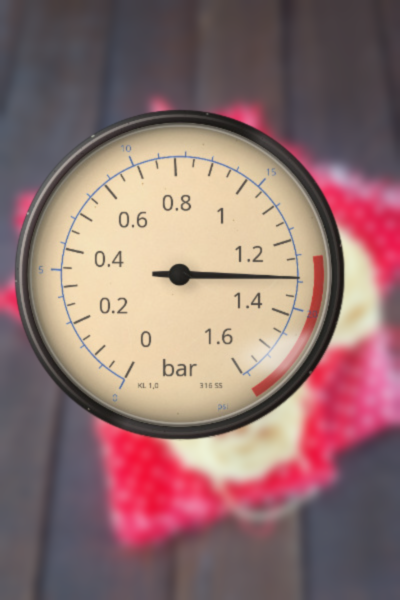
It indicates 1.3 bar
